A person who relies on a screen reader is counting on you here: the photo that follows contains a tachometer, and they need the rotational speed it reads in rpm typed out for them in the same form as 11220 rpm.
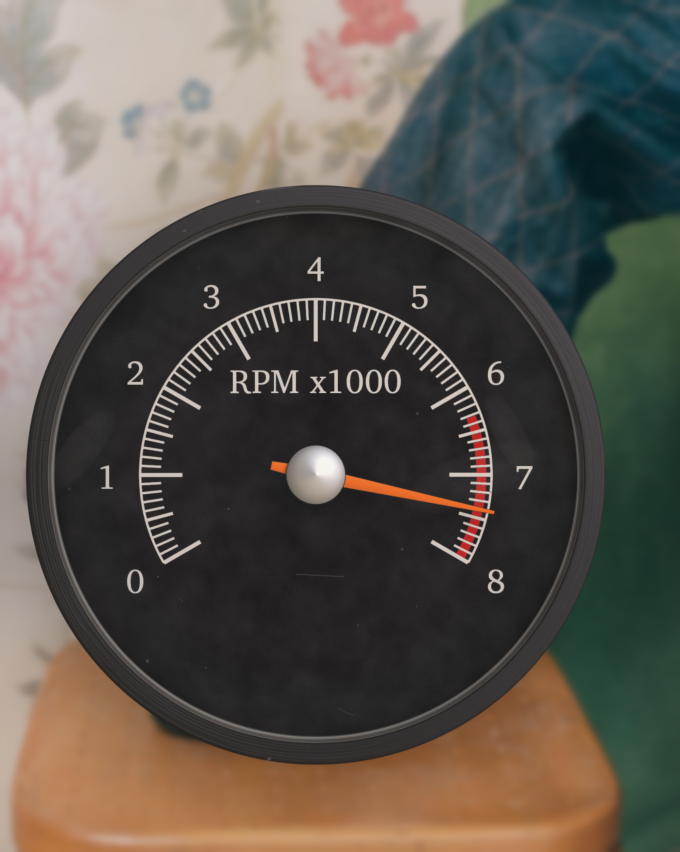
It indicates 7400 rpm
